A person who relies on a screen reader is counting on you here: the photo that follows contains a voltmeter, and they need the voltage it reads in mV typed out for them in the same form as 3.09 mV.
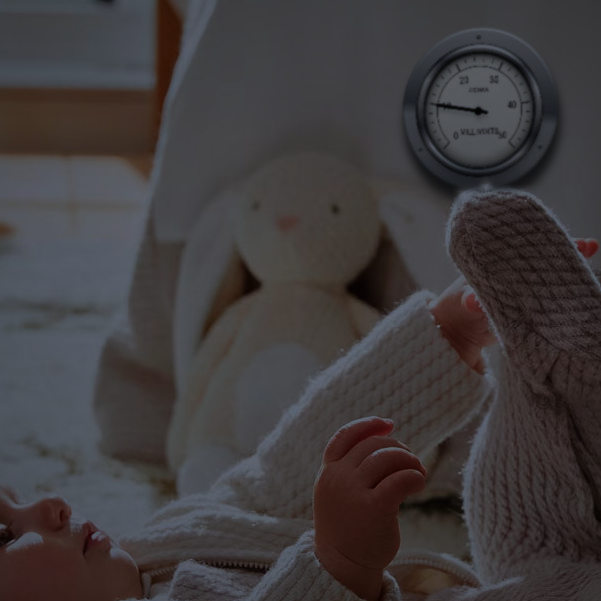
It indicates 10 mV
